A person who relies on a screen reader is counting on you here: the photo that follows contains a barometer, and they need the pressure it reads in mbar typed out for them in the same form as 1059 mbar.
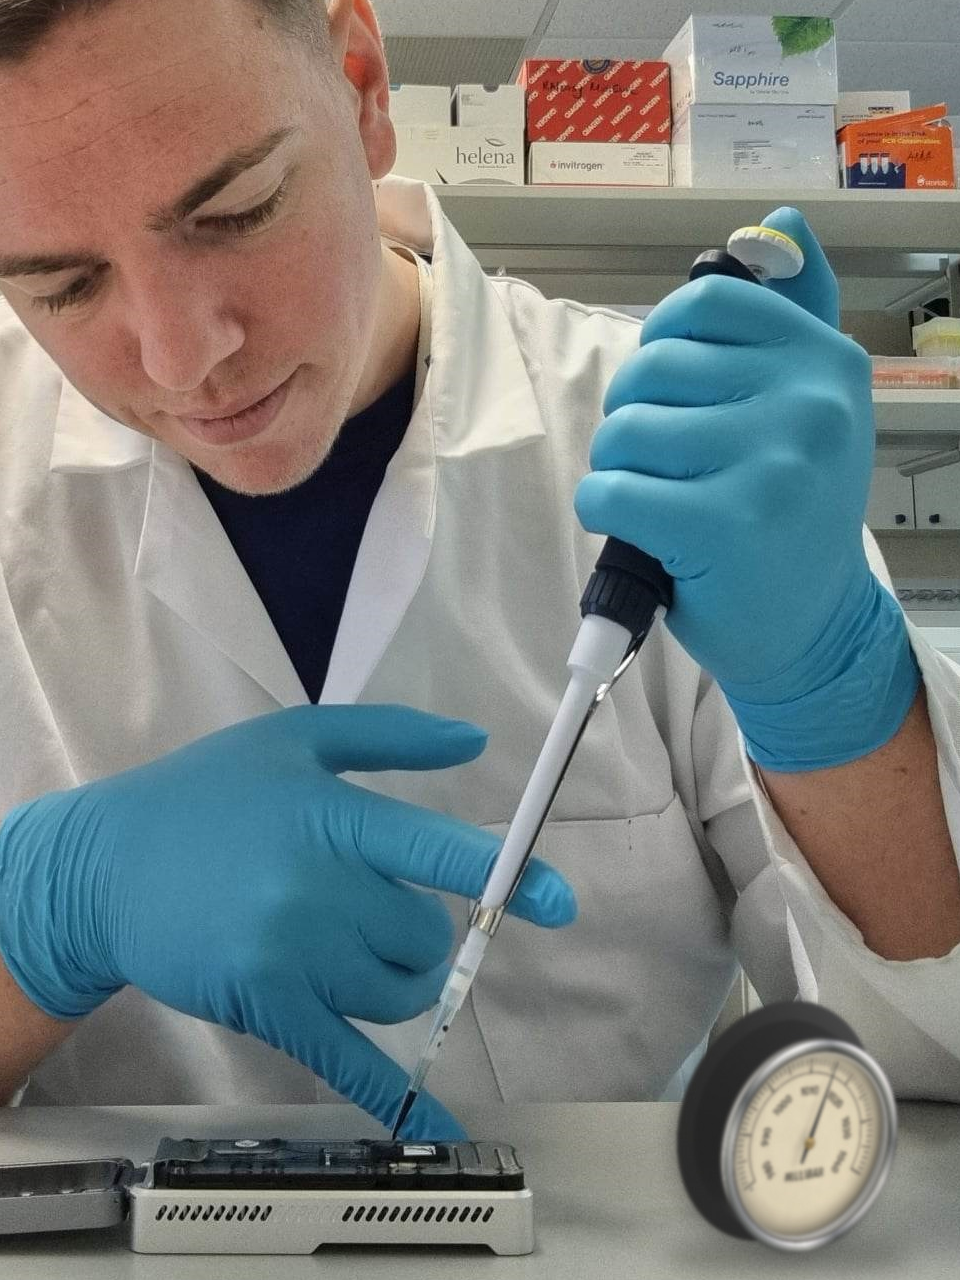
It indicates 1015 mbar
